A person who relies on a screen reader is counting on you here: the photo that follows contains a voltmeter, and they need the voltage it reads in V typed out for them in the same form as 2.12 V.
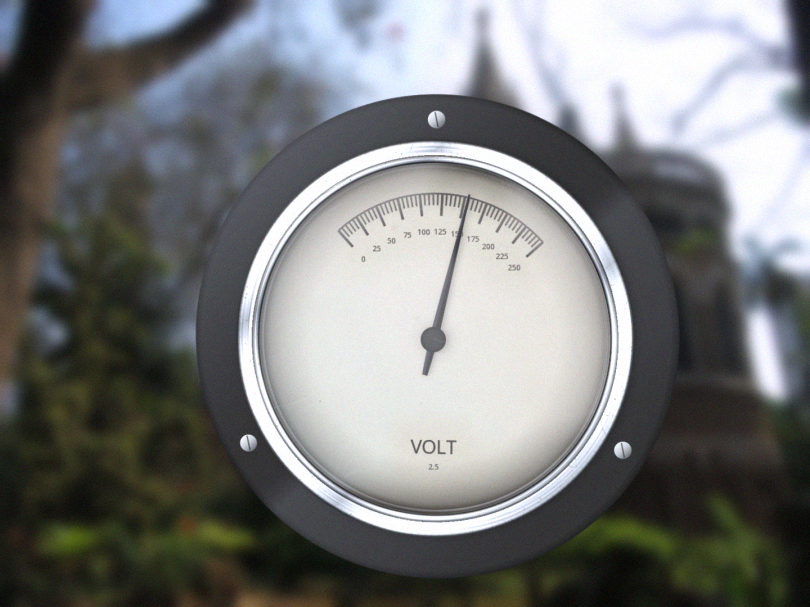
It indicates 155 V
